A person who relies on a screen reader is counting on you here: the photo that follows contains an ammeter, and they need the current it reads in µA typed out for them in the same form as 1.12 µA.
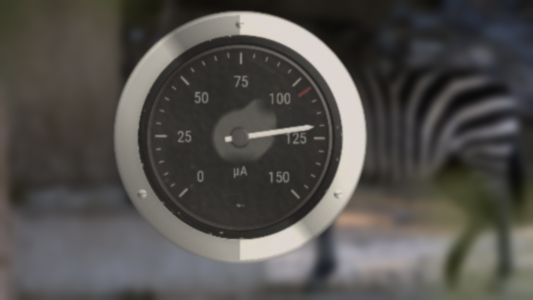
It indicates 120 µA
